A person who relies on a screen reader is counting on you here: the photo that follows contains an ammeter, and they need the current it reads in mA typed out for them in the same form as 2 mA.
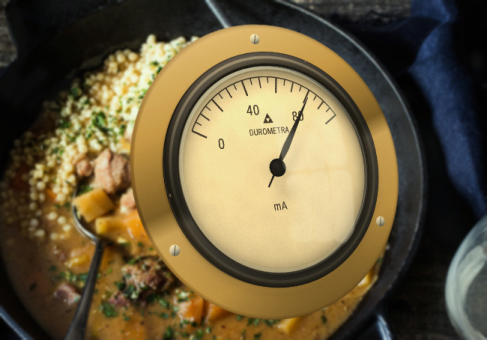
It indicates 80 mA
